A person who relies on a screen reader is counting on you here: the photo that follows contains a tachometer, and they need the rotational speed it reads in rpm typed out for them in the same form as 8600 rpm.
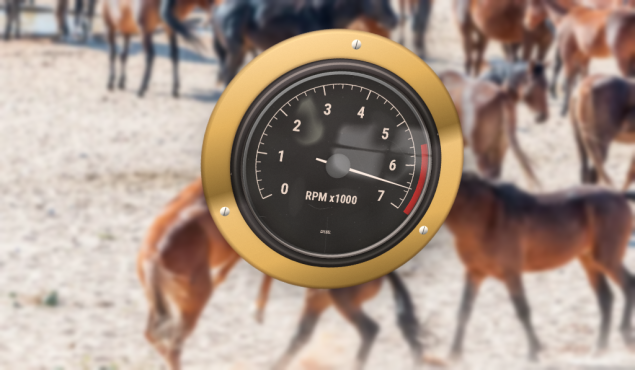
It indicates 6500 rpm
